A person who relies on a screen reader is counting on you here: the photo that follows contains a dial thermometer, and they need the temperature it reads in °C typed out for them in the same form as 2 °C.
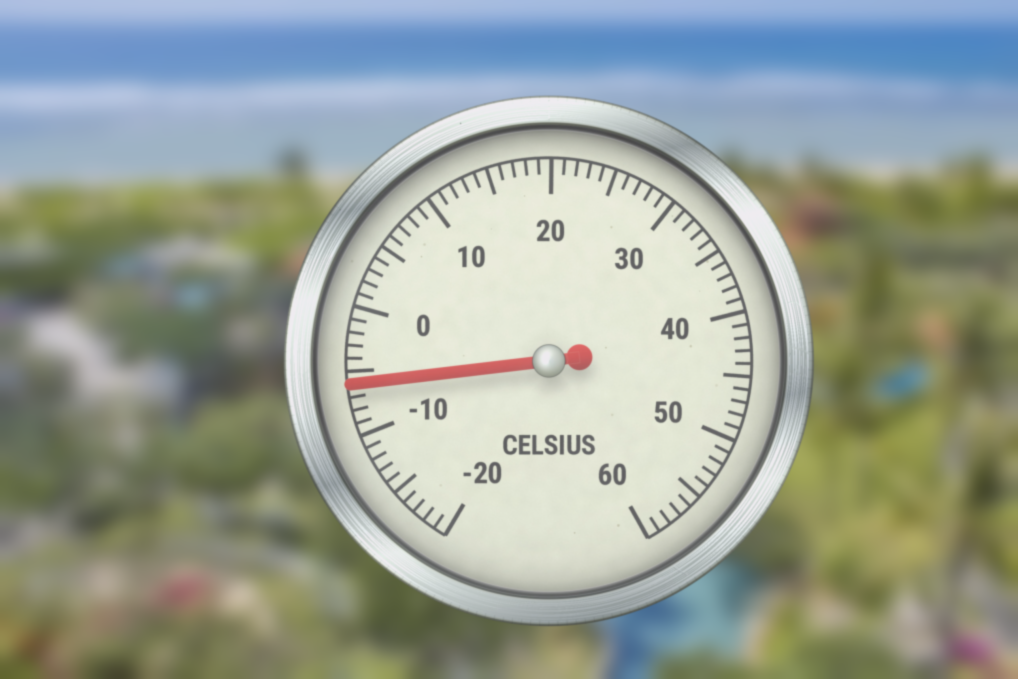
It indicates -6 °C
